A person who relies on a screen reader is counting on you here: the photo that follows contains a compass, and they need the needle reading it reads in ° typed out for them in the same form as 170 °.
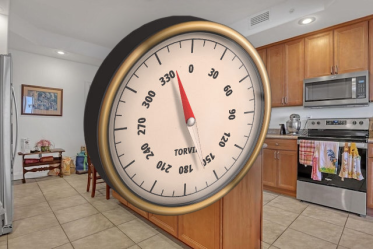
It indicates 340 °
